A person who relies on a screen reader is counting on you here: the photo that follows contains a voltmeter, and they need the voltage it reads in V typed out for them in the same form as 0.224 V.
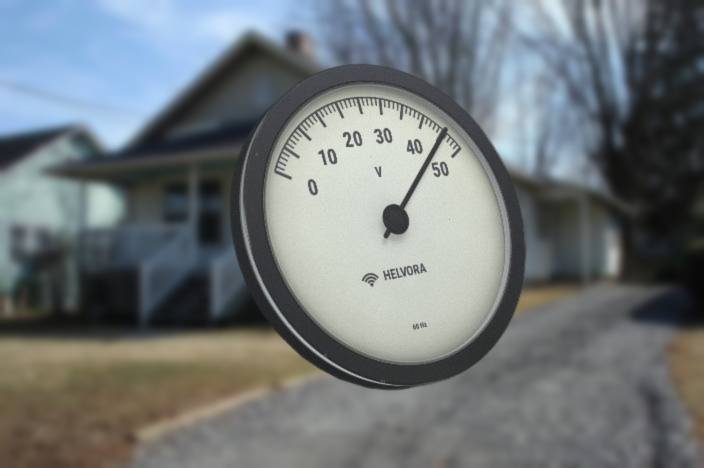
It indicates 45 V
